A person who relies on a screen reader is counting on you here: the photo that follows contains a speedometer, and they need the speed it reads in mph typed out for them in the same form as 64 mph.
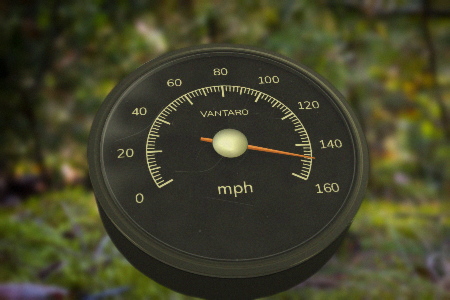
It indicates 150 mph
